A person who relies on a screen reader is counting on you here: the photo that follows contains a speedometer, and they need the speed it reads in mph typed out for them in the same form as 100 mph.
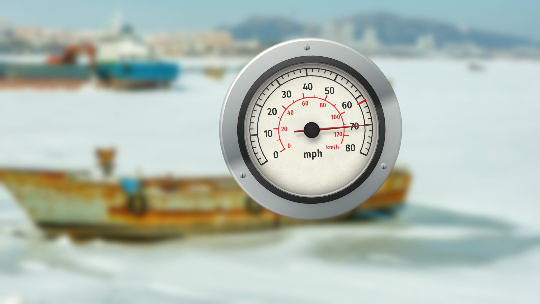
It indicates 70 mph
